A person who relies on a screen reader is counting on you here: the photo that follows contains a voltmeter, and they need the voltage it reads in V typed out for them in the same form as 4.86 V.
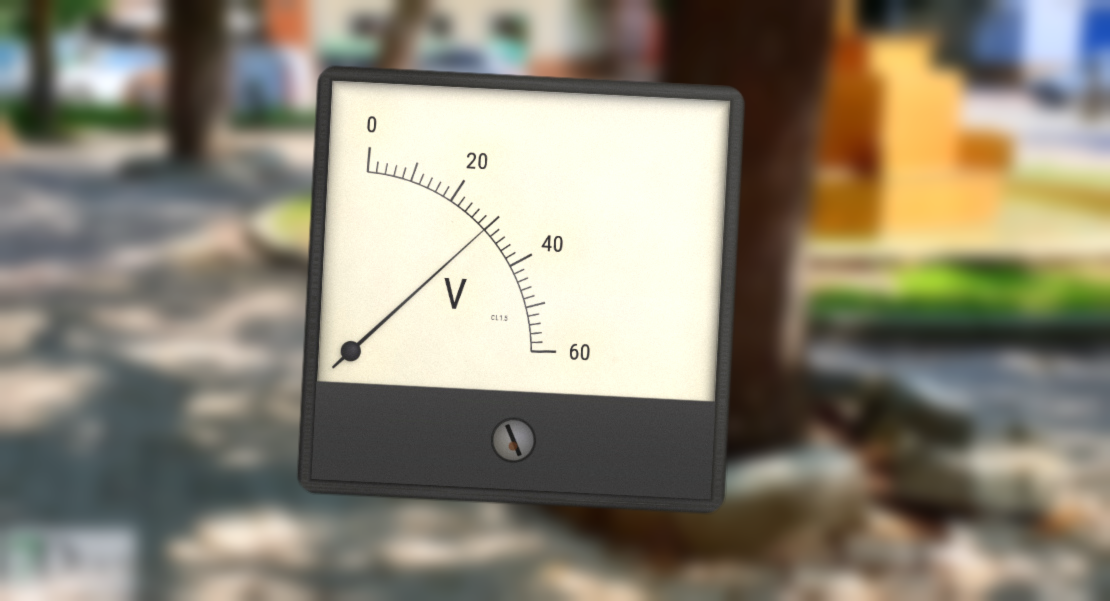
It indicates 30 V
